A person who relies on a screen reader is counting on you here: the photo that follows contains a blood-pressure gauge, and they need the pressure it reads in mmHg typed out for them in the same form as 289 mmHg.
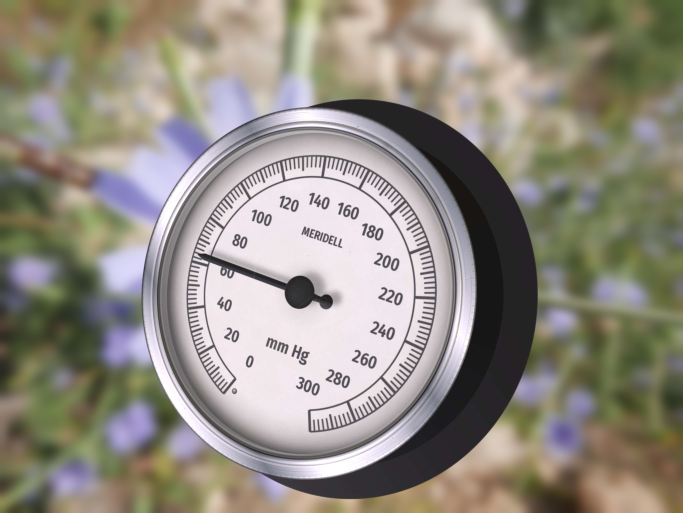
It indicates 64 mmHg
